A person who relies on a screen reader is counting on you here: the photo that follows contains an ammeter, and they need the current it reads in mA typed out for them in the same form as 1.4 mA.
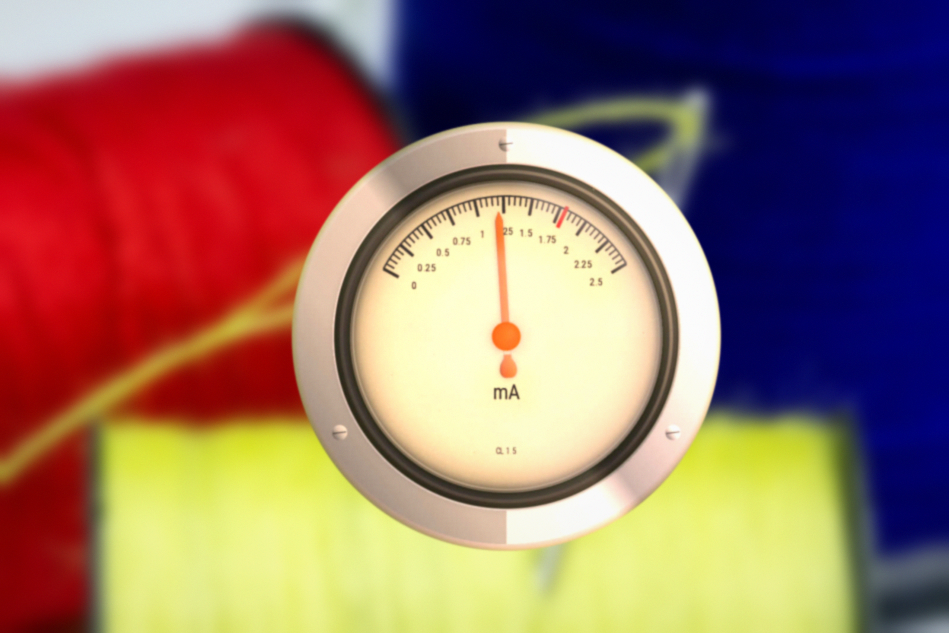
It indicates 1.2 mA
